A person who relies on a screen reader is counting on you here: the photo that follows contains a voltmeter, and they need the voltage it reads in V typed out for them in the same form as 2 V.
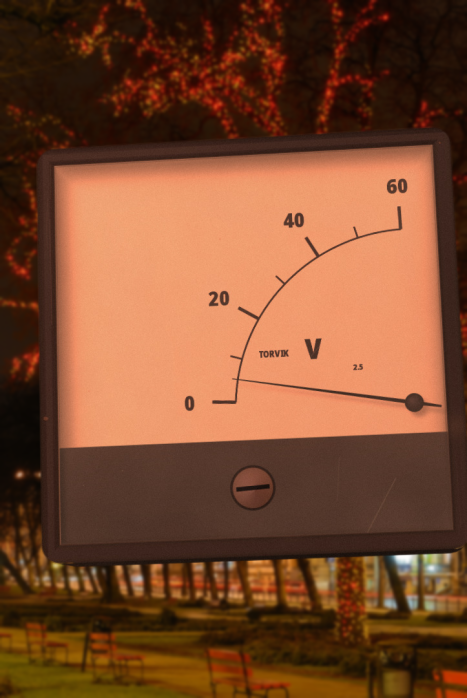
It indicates 5 V
